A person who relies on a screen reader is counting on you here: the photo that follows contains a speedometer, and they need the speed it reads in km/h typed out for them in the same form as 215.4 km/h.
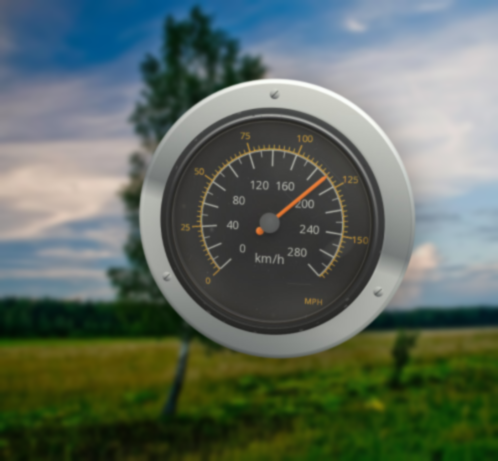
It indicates 190 km/h
